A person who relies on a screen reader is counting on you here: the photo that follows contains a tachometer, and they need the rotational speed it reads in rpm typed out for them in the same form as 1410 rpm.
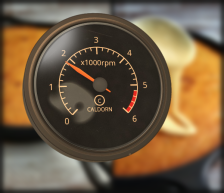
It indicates 1800 rpm
